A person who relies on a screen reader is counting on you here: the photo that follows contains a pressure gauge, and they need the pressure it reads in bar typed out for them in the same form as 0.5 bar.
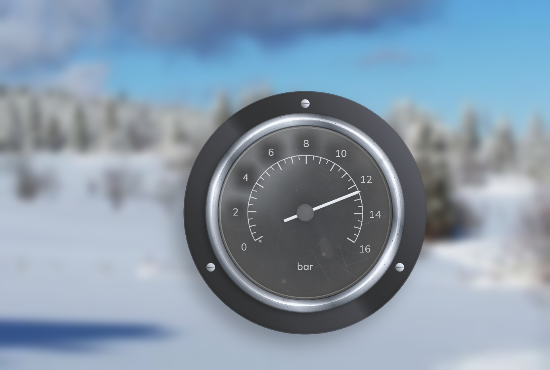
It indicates 12.5 bar
